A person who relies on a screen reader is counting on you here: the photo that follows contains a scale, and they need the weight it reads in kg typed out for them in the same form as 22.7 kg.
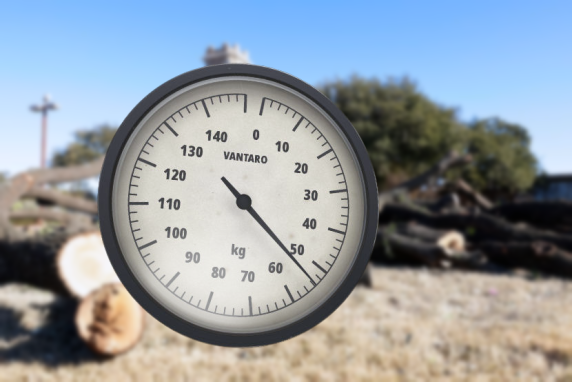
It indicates 54 kg
